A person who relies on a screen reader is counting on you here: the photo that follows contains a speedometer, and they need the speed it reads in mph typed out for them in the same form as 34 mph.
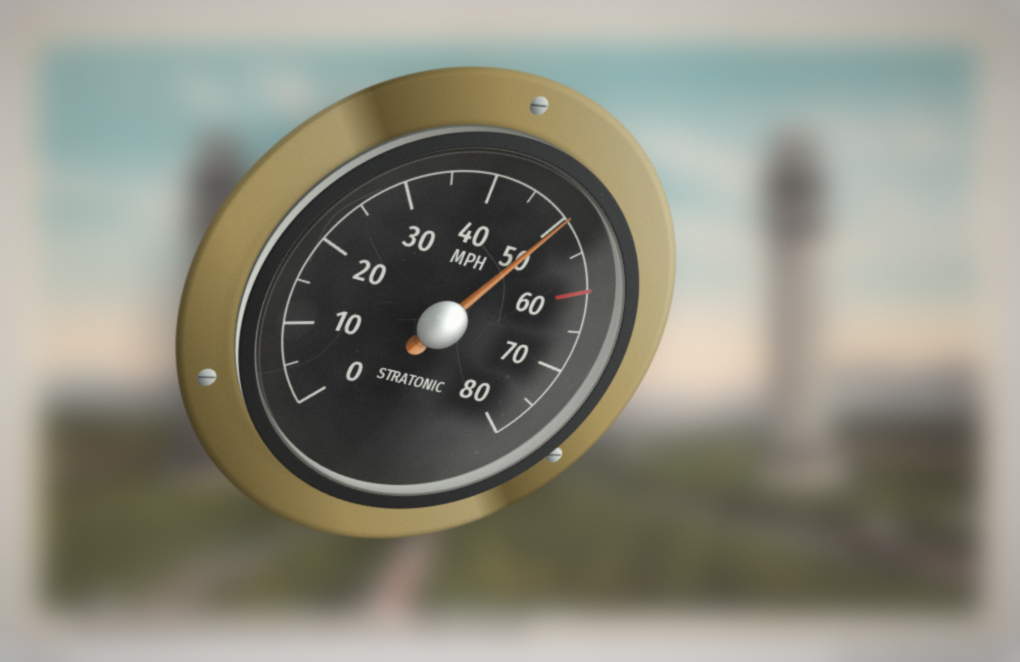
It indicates 50 mph
